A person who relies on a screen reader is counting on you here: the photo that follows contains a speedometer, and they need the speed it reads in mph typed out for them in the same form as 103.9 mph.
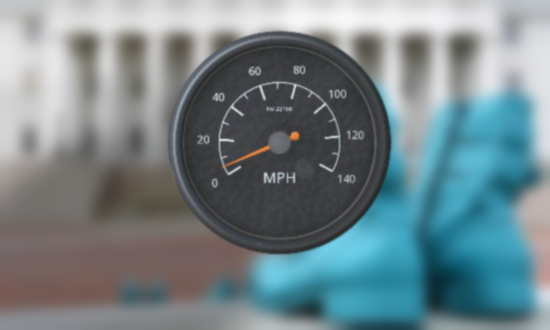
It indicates 5 mph
